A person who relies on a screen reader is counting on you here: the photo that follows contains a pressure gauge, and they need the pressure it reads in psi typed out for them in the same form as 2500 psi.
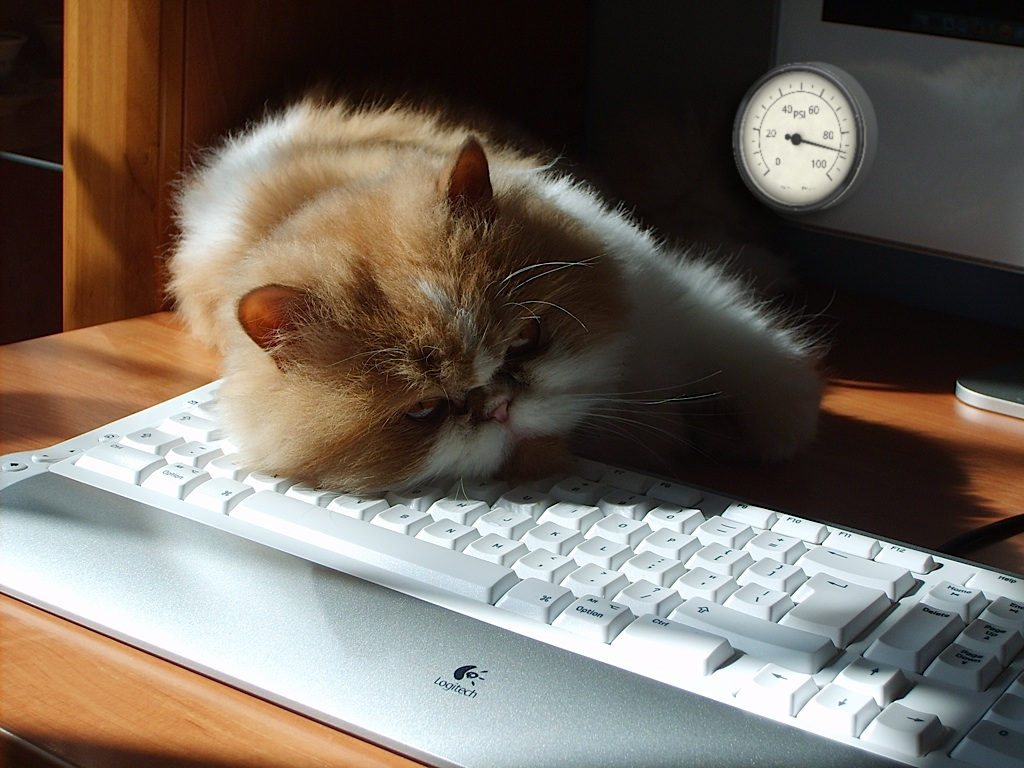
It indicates 87.5 psi
